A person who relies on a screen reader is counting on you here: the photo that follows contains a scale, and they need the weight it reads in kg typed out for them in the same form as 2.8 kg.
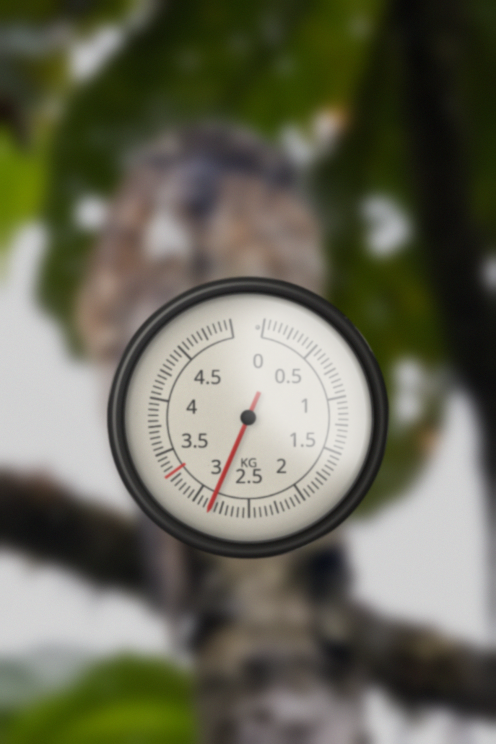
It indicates 2.85 kg
